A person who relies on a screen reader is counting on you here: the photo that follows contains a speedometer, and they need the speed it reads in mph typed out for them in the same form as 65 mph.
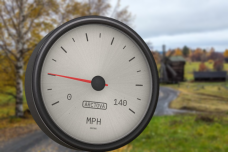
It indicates 20 mph
